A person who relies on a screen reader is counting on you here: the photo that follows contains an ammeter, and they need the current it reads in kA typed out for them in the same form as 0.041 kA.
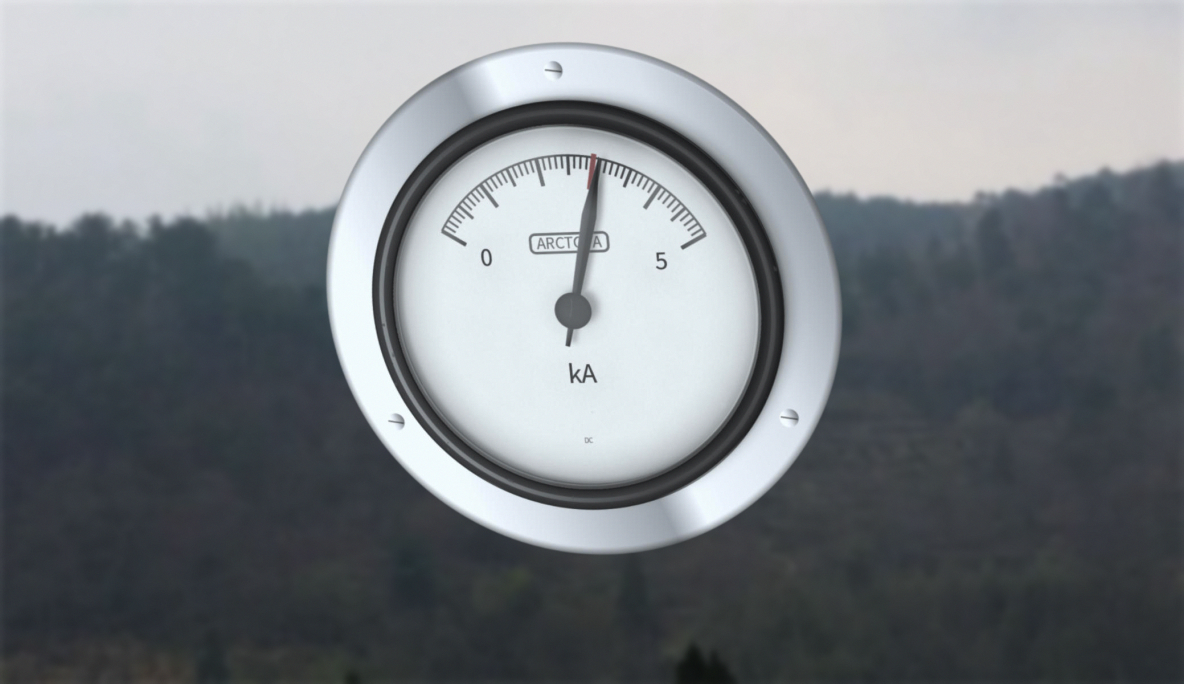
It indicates 3 kA
